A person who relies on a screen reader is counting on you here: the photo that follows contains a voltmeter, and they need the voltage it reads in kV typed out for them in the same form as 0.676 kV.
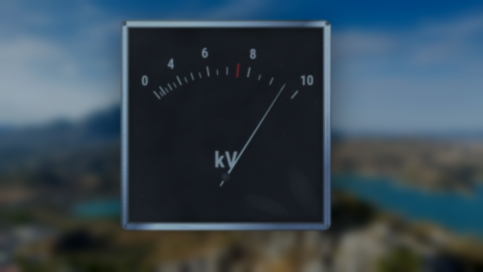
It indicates 9.5 kV
